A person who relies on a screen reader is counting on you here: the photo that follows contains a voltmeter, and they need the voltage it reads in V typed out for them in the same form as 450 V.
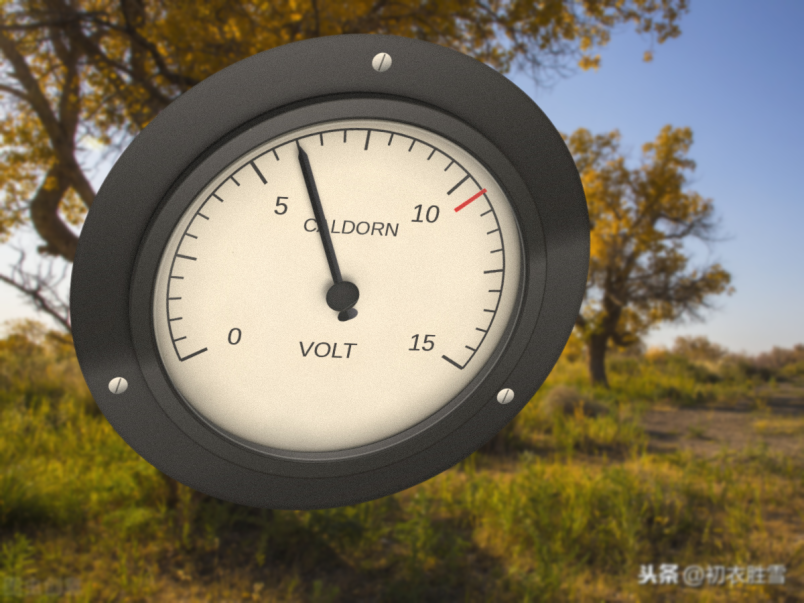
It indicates 6 V
